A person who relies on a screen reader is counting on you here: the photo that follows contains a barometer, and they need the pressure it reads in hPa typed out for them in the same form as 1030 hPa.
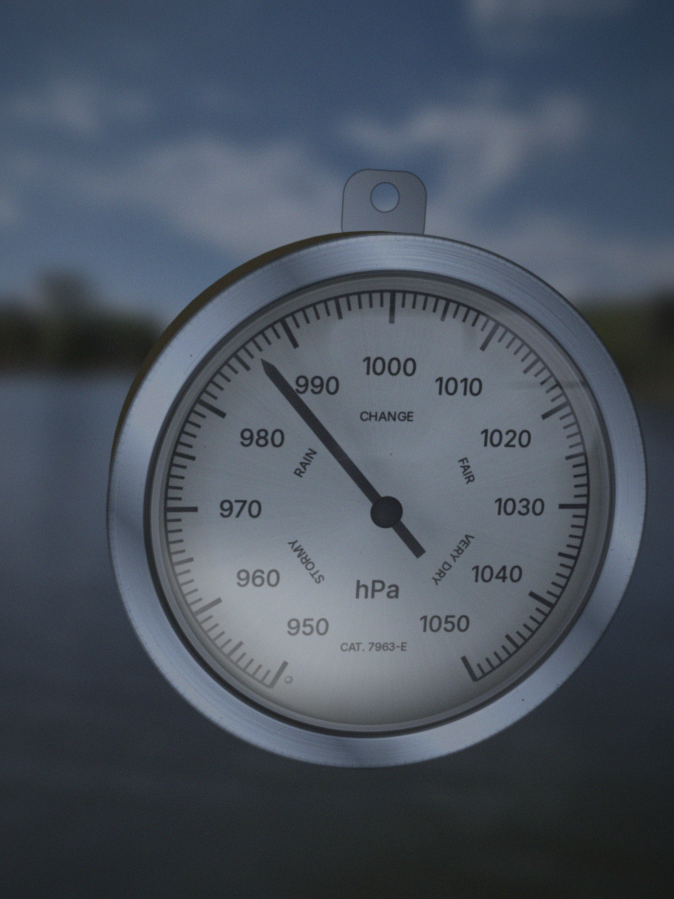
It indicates 986.5 hPa
